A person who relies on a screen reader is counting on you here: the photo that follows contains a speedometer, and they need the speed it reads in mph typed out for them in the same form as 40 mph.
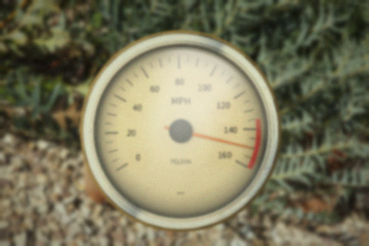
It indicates 150 mph
